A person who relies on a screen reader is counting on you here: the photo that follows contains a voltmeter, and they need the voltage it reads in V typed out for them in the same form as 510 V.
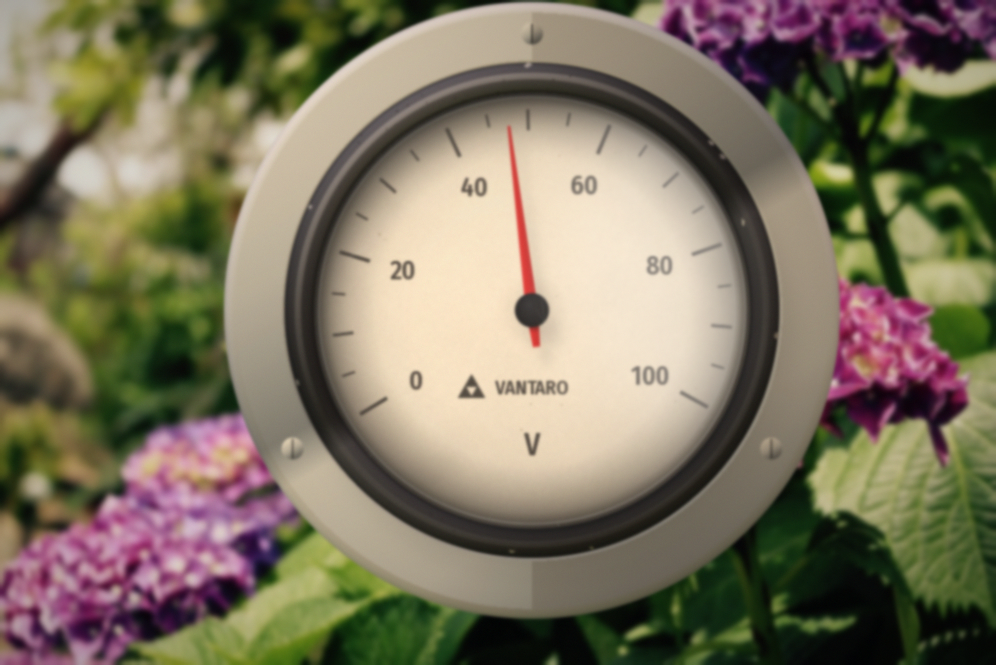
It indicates 47.5 V
